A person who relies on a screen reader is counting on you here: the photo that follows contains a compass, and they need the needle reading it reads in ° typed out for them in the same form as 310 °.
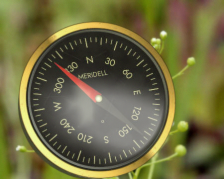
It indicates 320 °
